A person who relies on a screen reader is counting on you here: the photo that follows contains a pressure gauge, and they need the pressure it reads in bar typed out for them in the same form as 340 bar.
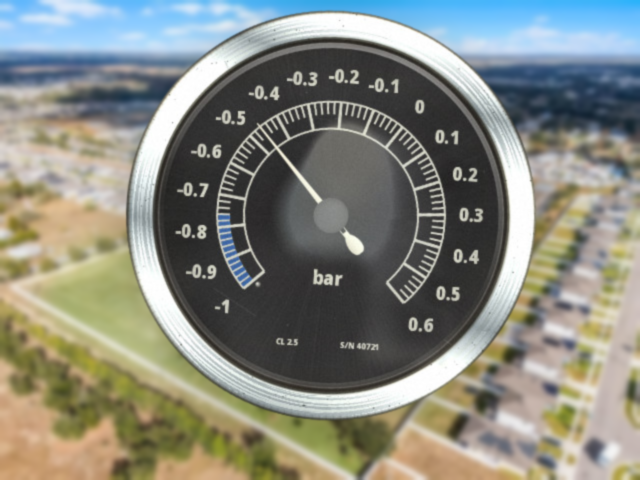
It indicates -0.46 bar
